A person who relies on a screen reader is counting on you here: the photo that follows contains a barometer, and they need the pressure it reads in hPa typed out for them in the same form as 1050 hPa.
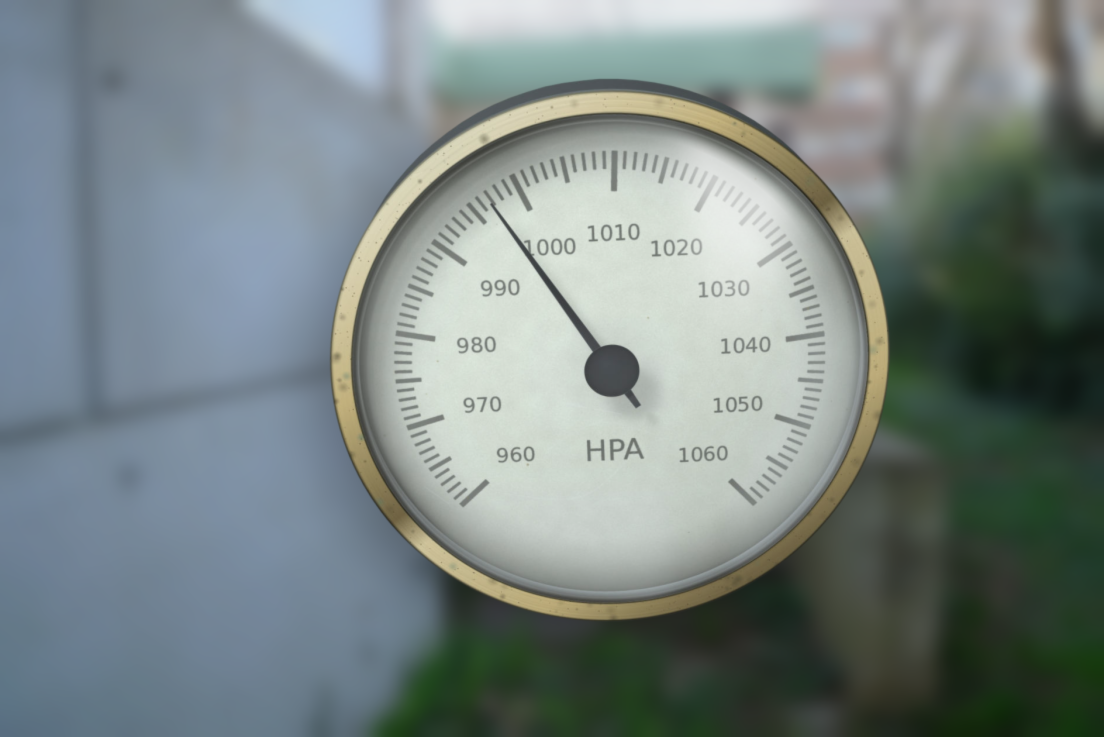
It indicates 997 hPa
